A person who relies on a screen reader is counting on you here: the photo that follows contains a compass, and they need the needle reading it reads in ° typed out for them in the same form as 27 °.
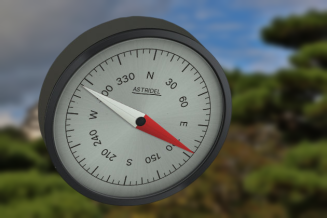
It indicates 115 °
